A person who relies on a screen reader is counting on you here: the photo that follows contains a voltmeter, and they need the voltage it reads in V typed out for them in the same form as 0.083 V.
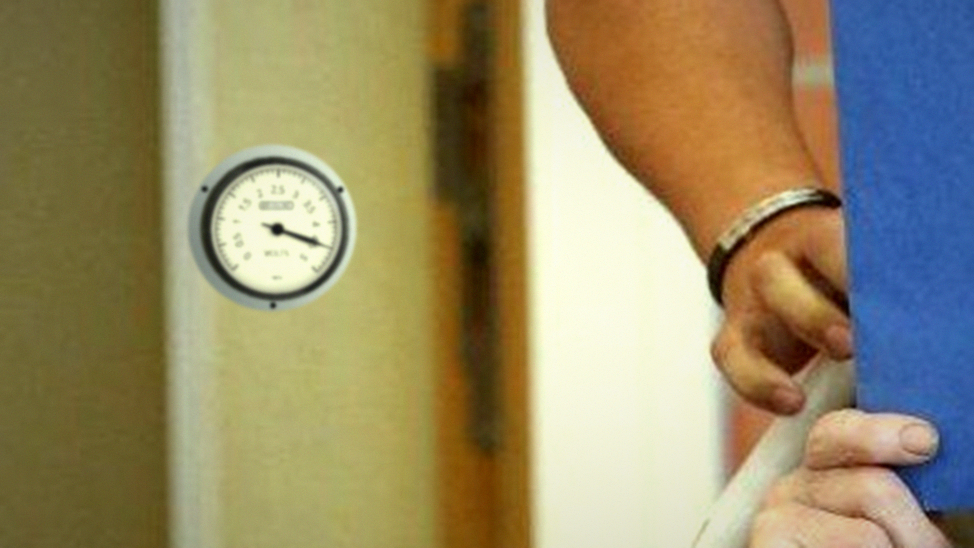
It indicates 4.5 V
